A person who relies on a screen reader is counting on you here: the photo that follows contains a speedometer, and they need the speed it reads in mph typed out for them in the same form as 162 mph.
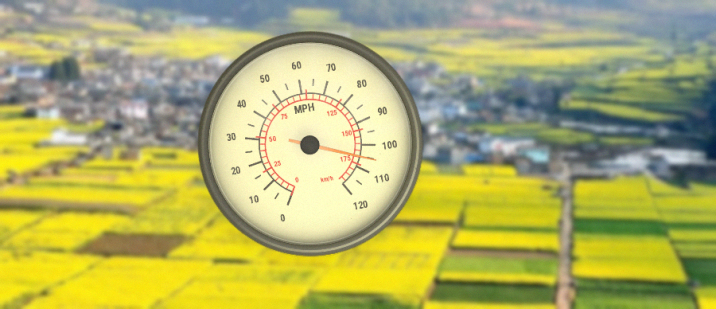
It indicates 105 mph
